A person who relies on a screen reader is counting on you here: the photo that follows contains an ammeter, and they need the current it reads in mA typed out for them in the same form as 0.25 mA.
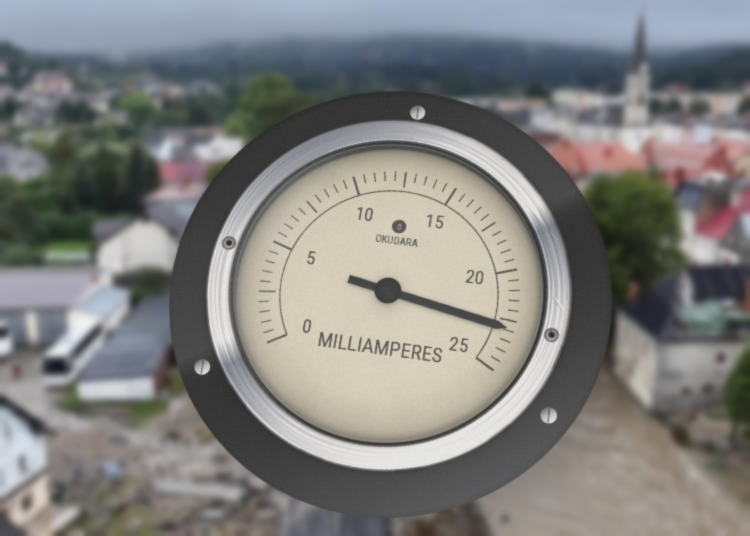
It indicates 23 mA
